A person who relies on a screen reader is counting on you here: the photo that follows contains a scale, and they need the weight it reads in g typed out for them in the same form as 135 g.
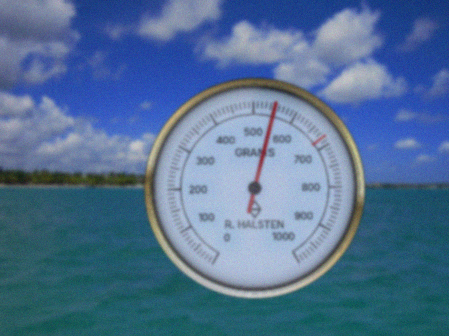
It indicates 550 g
